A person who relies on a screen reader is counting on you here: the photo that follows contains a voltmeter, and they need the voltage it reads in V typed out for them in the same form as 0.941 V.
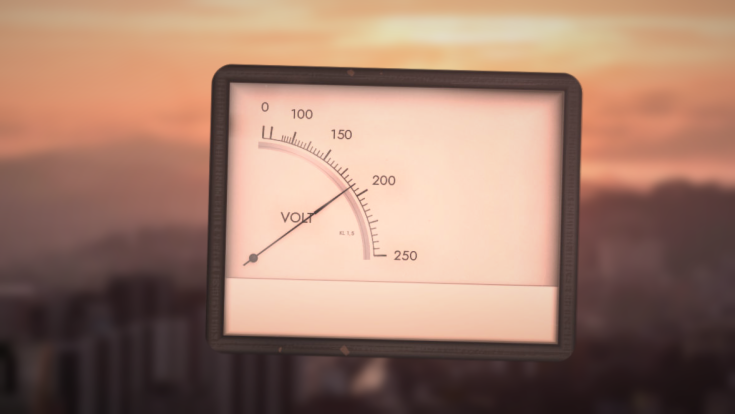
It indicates 190 V
